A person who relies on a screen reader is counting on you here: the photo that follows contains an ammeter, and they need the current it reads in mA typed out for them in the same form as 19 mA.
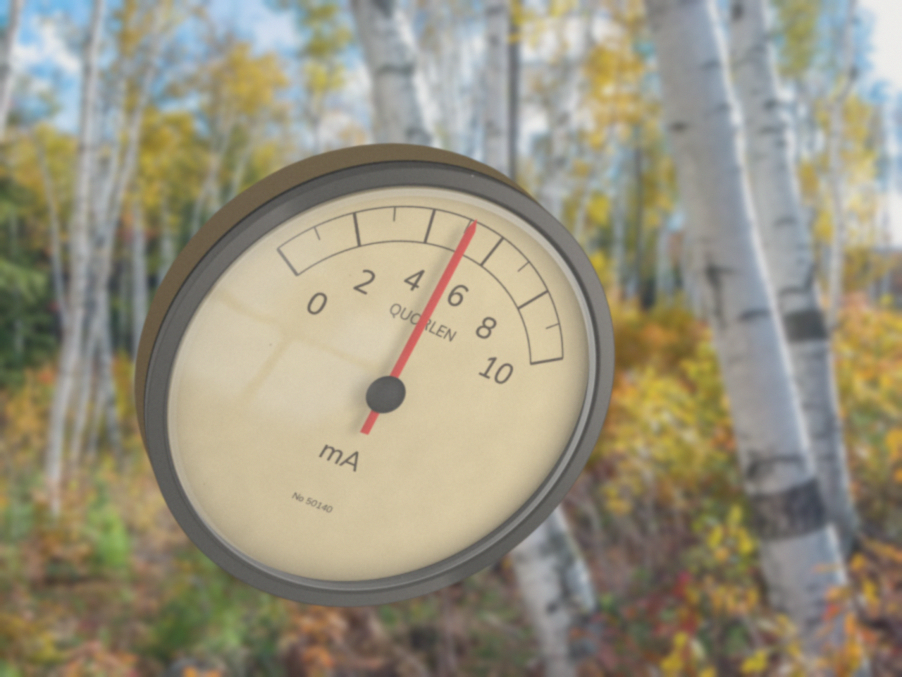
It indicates 5 mA
